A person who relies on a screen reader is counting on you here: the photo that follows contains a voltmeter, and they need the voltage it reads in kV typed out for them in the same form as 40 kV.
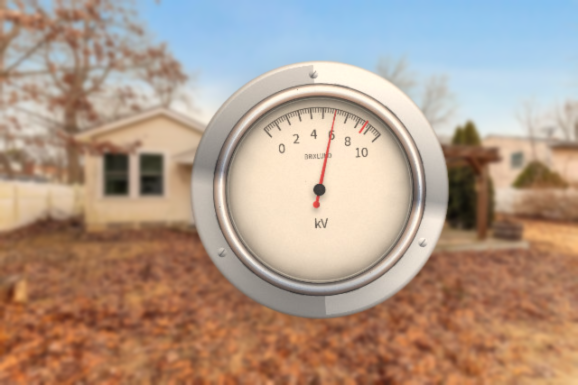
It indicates 6 kV
